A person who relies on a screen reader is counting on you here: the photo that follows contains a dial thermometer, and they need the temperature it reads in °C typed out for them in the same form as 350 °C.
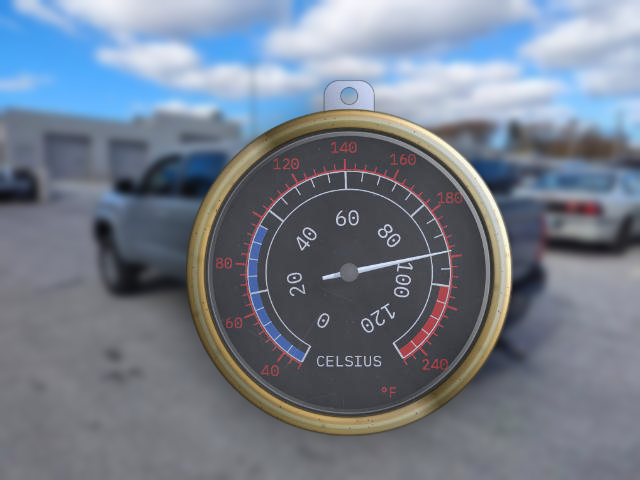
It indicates 92 °C
